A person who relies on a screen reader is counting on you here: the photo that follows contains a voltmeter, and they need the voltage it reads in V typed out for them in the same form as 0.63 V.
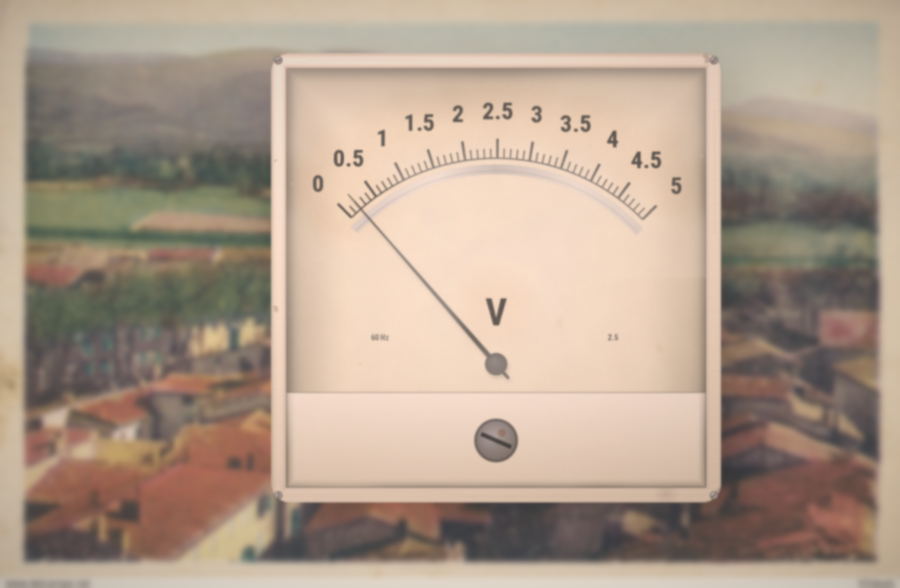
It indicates 0.2 V
